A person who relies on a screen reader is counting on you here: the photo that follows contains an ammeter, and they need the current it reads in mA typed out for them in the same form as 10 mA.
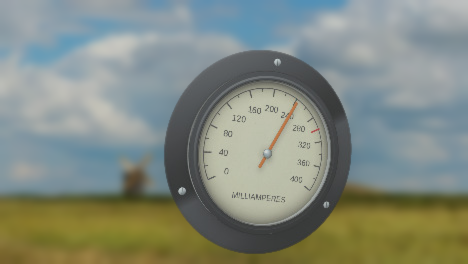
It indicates 240 mA
